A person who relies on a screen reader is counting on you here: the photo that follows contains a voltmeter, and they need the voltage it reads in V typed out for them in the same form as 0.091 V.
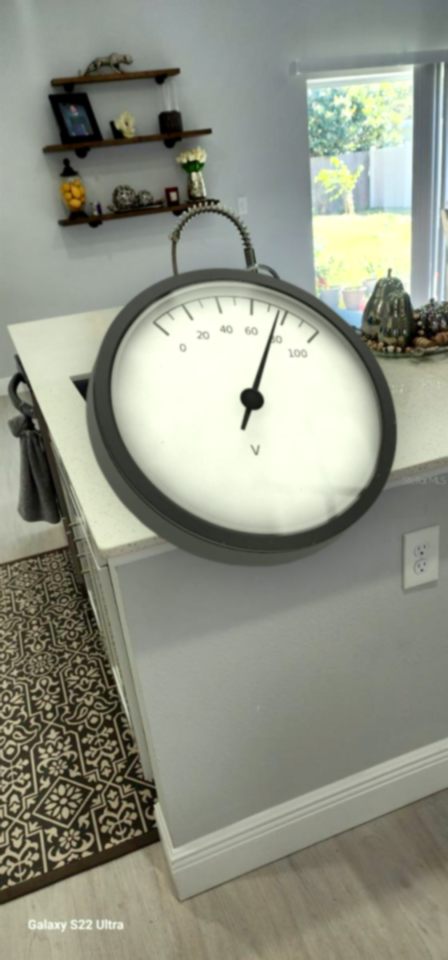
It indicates 75 V
